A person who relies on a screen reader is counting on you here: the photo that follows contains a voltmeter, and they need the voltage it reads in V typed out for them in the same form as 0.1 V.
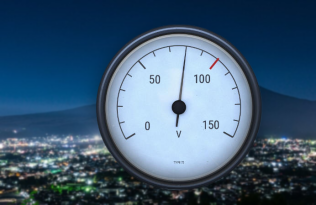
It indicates 80 V
